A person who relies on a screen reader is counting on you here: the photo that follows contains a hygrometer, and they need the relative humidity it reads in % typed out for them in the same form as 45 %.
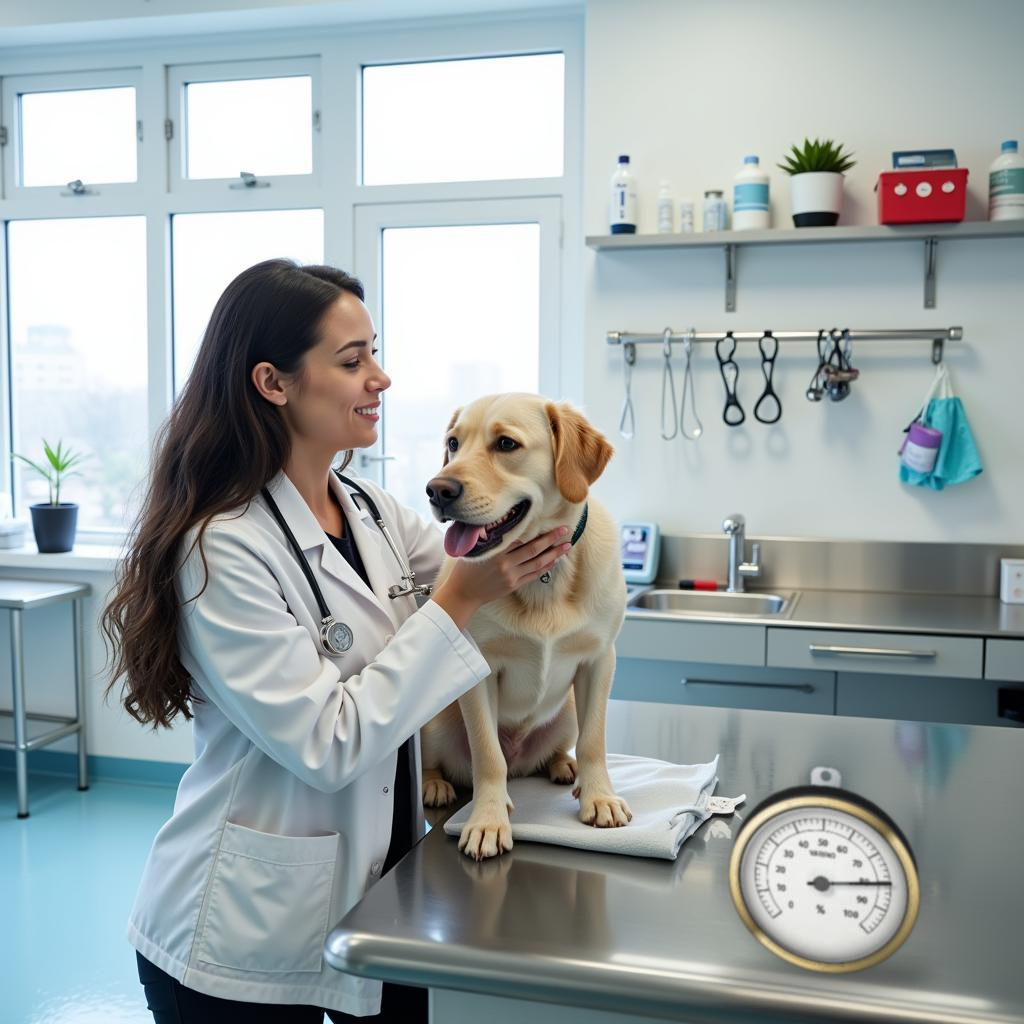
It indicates 80 %
